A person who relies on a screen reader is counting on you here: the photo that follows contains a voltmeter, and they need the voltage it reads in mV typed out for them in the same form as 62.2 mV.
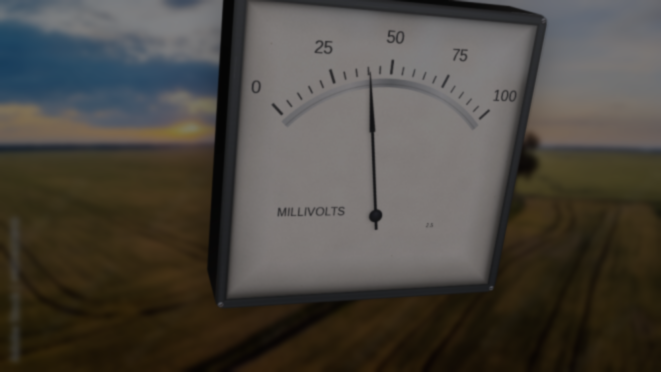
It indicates 40 mV
